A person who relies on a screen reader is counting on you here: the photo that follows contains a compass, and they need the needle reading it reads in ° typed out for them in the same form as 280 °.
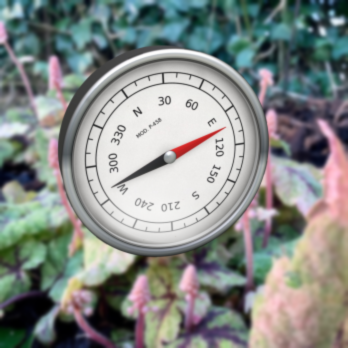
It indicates 100 °
